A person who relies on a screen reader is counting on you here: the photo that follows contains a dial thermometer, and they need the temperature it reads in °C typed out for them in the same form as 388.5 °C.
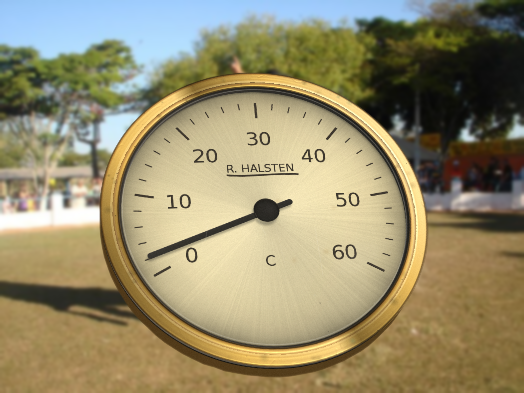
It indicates 2 °C
